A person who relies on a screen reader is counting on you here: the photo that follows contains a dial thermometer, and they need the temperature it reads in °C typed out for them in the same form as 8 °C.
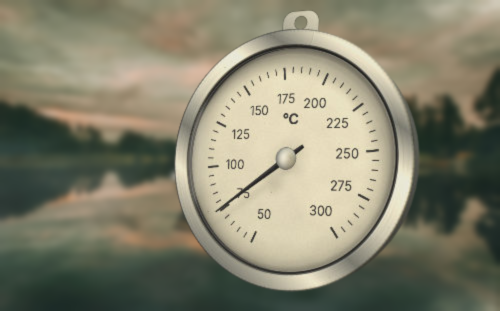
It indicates 75 °C
